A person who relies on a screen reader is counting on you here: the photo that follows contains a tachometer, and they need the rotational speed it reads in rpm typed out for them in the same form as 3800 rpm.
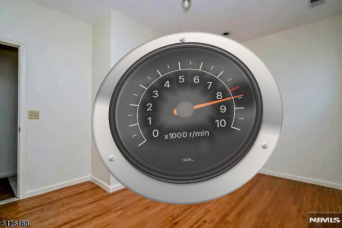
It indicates 8500 rpm
